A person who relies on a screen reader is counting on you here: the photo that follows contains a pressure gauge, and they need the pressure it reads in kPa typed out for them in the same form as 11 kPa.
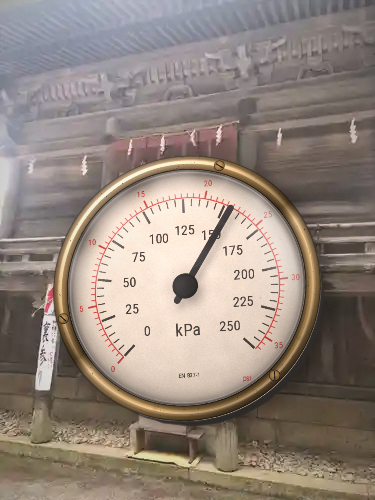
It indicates 155 kPa
